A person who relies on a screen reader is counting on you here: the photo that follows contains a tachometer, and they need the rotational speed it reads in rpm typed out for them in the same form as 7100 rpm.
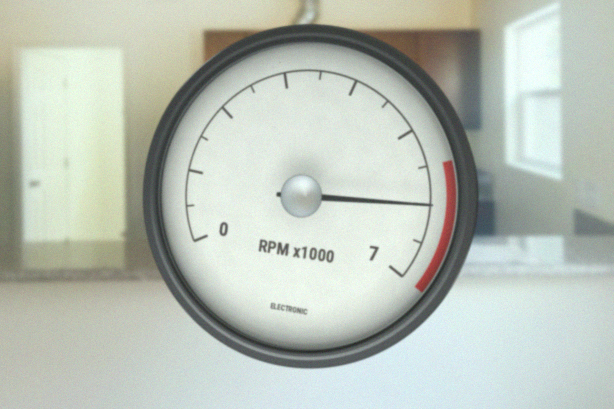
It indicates 6000 rpm
